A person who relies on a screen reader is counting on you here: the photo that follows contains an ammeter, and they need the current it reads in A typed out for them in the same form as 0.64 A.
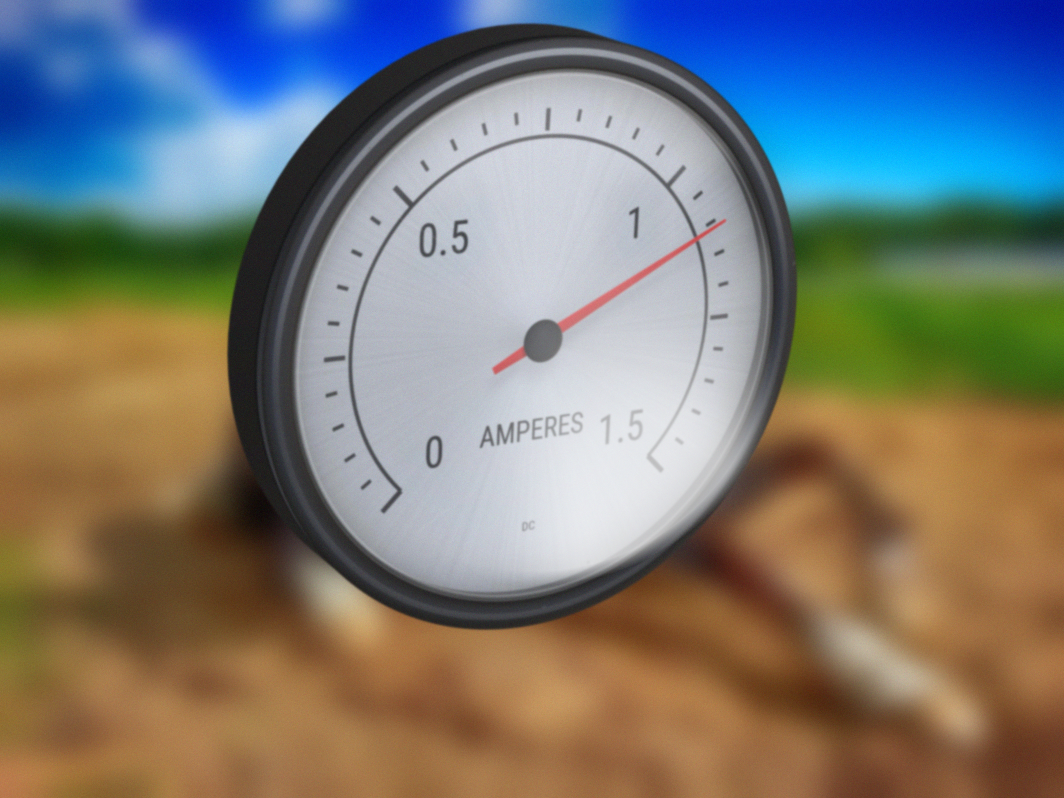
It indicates 1.1 A
